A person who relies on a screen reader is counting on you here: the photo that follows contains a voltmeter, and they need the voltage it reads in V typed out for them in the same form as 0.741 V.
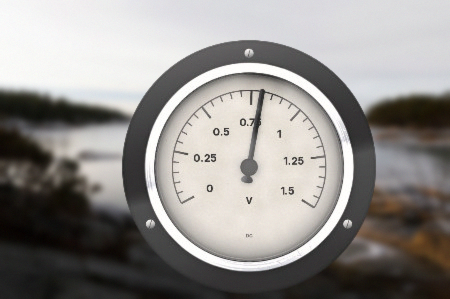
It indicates 0.8 V
